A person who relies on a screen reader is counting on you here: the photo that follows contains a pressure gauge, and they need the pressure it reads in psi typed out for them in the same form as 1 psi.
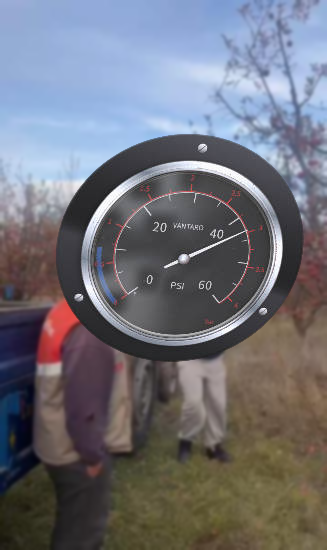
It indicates 42.5 psi
